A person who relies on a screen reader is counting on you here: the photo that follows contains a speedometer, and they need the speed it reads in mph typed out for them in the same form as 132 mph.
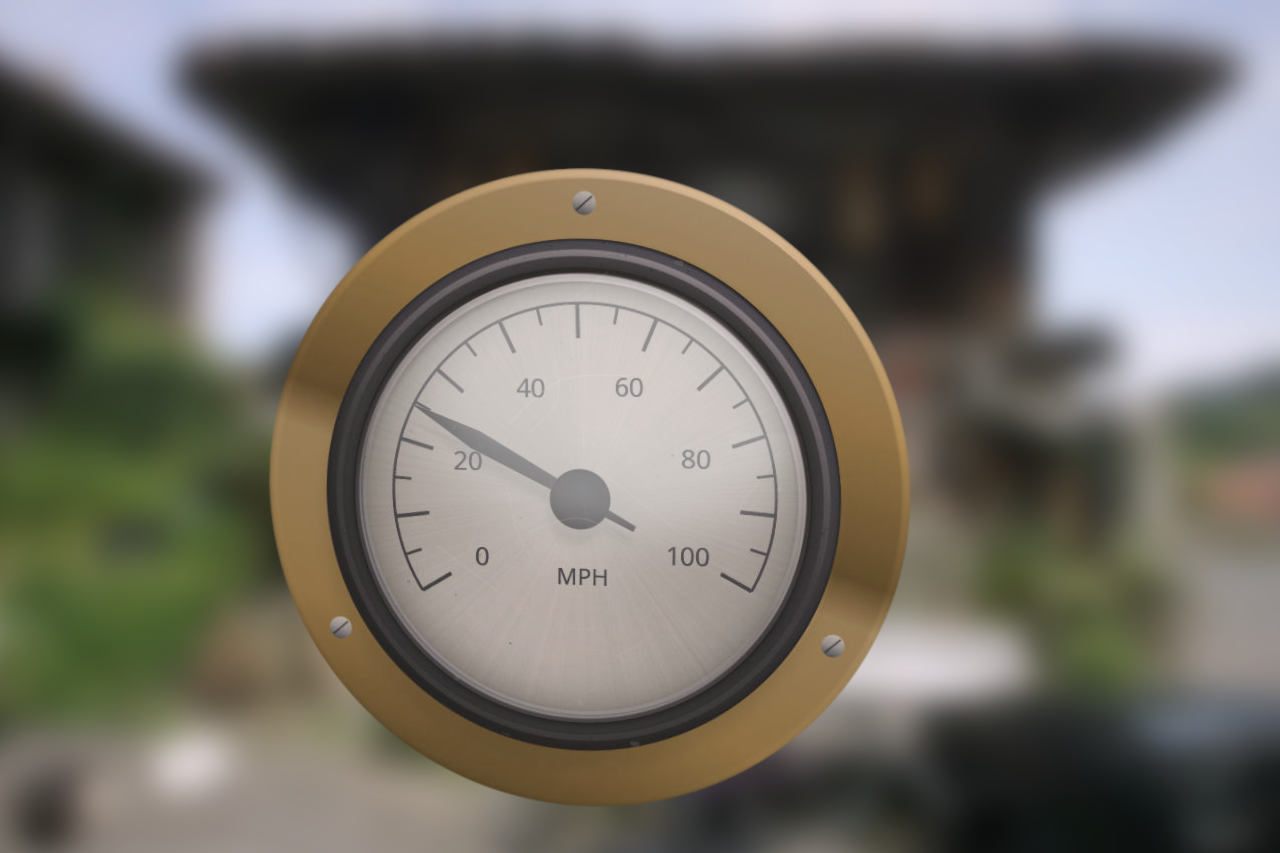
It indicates 25 mph
